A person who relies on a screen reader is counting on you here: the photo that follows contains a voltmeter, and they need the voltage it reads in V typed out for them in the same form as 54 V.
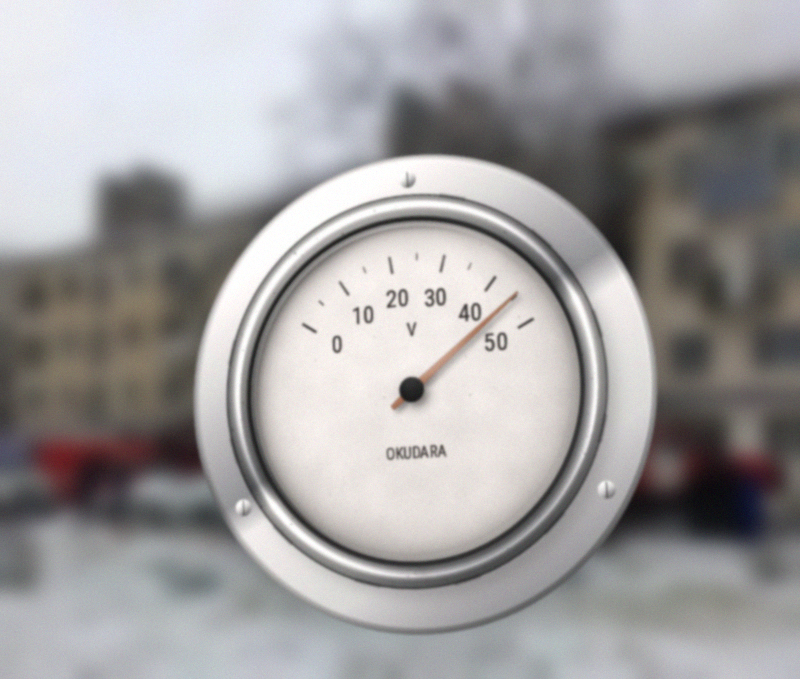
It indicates 45 V
